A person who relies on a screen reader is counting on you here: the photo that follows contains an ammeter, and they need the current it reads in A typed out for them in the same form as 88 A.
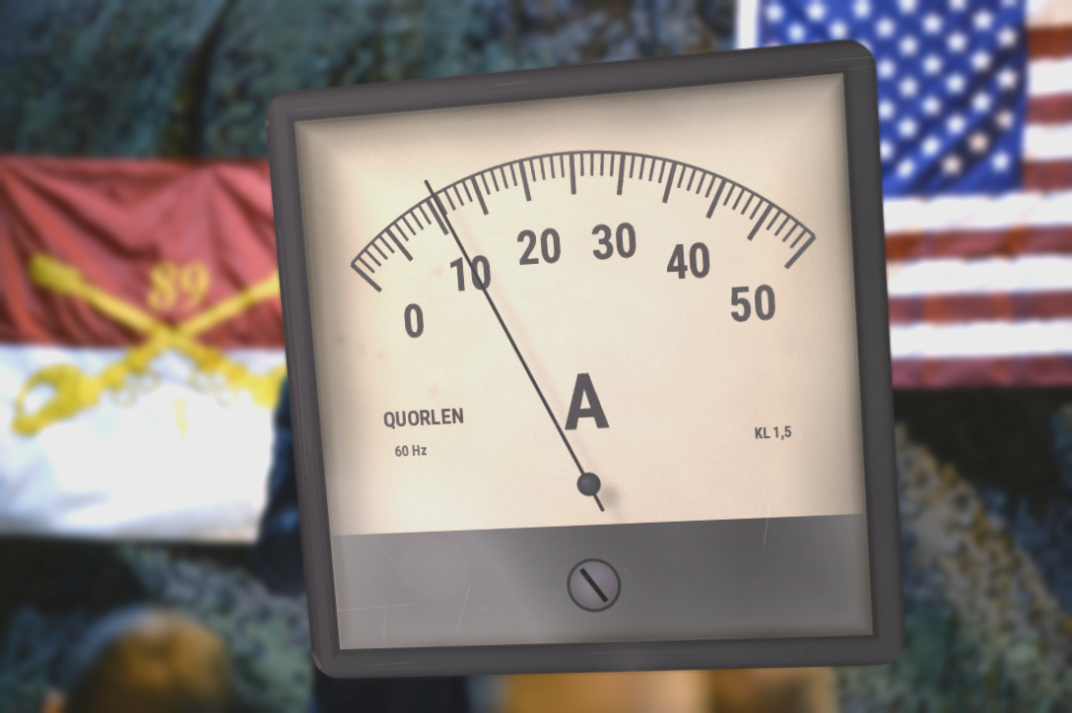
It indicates 11 A
